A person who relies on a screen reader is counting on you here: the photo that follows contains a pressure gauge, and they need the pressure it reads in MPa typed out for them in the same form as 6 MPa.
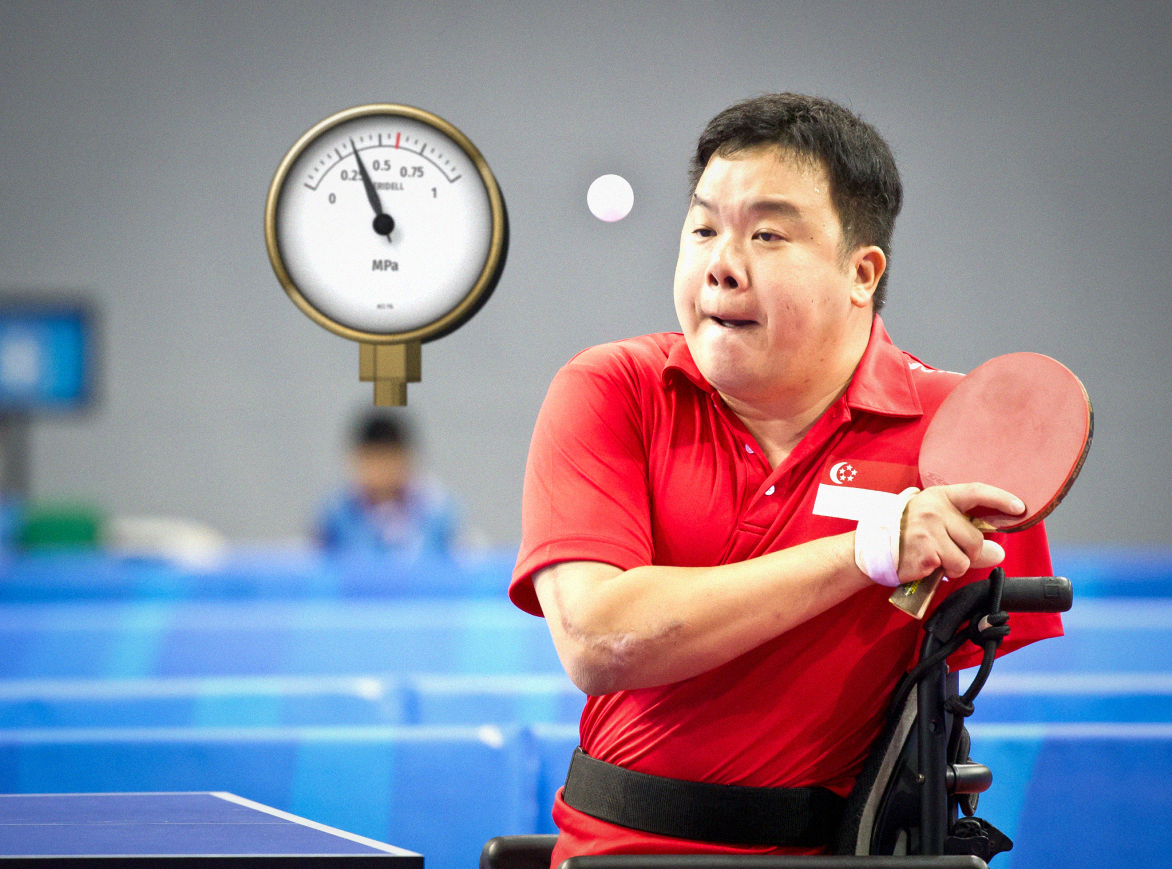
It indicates 0.35 MPa
